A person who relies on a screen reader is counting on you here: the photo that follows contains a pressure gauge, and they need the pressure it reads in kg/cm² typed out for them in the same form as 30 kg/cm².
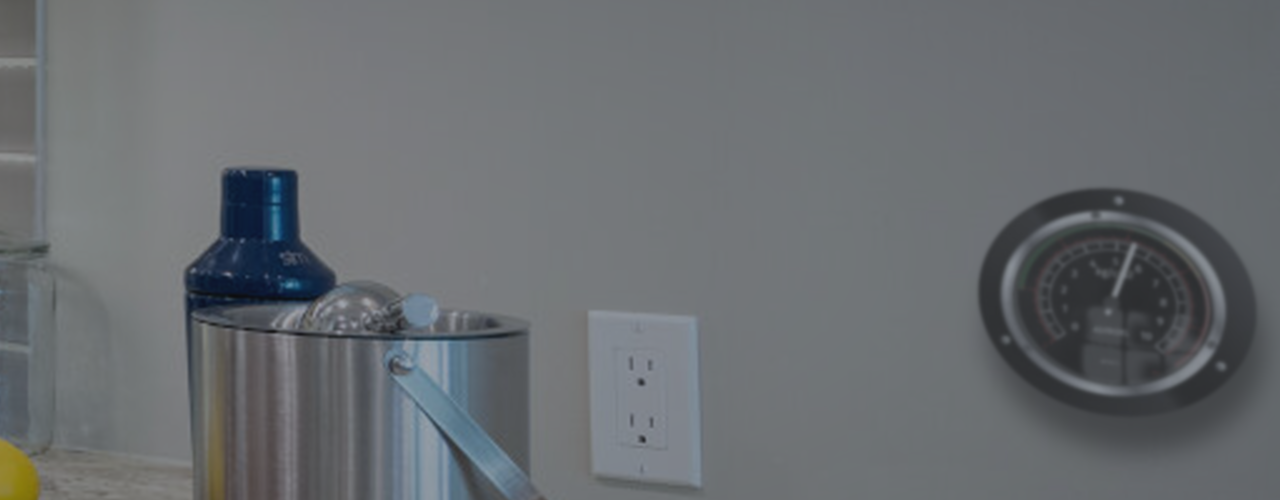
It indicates 5.5 kg/cm²
